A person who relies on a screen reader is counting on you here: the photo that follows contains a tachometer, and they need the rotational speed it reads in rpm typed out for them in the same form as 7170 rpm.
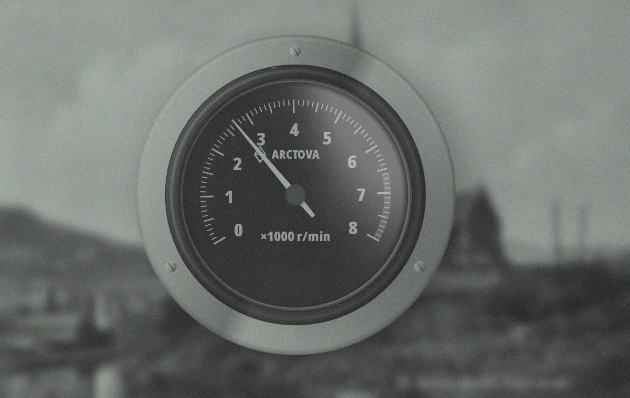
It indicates 2700 rpm
